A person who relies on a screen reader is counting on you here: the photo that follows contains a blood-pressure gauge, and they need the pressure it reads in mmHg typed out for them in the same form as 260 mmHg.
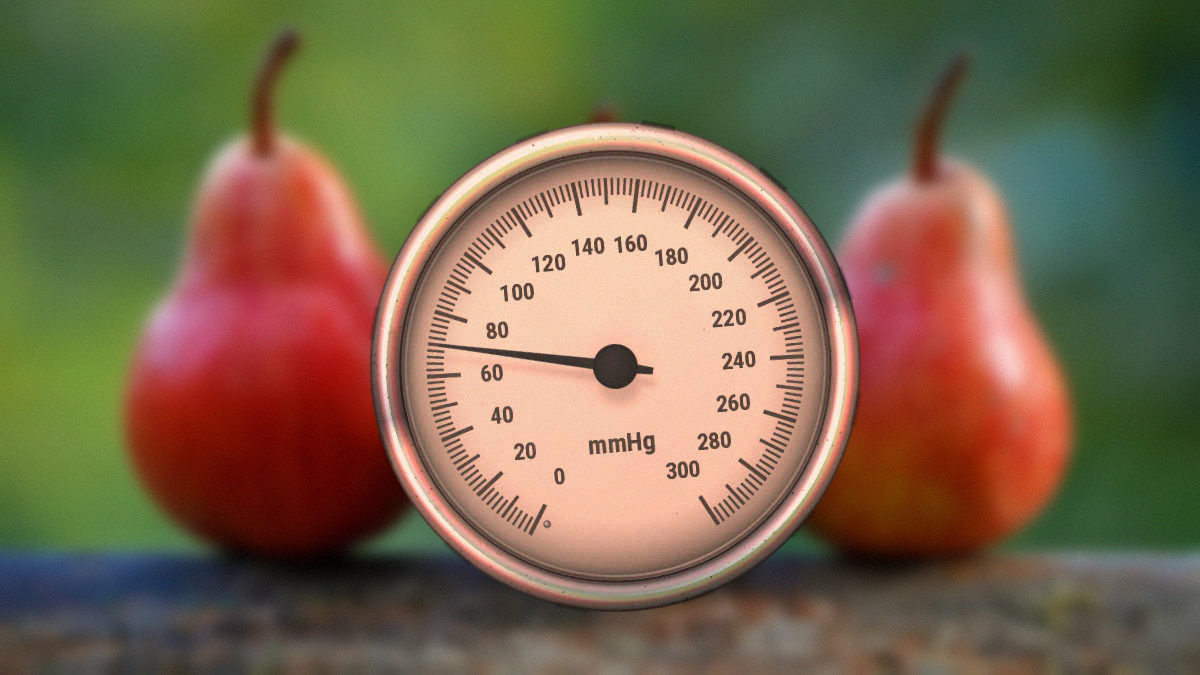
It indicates 70 mmHg
